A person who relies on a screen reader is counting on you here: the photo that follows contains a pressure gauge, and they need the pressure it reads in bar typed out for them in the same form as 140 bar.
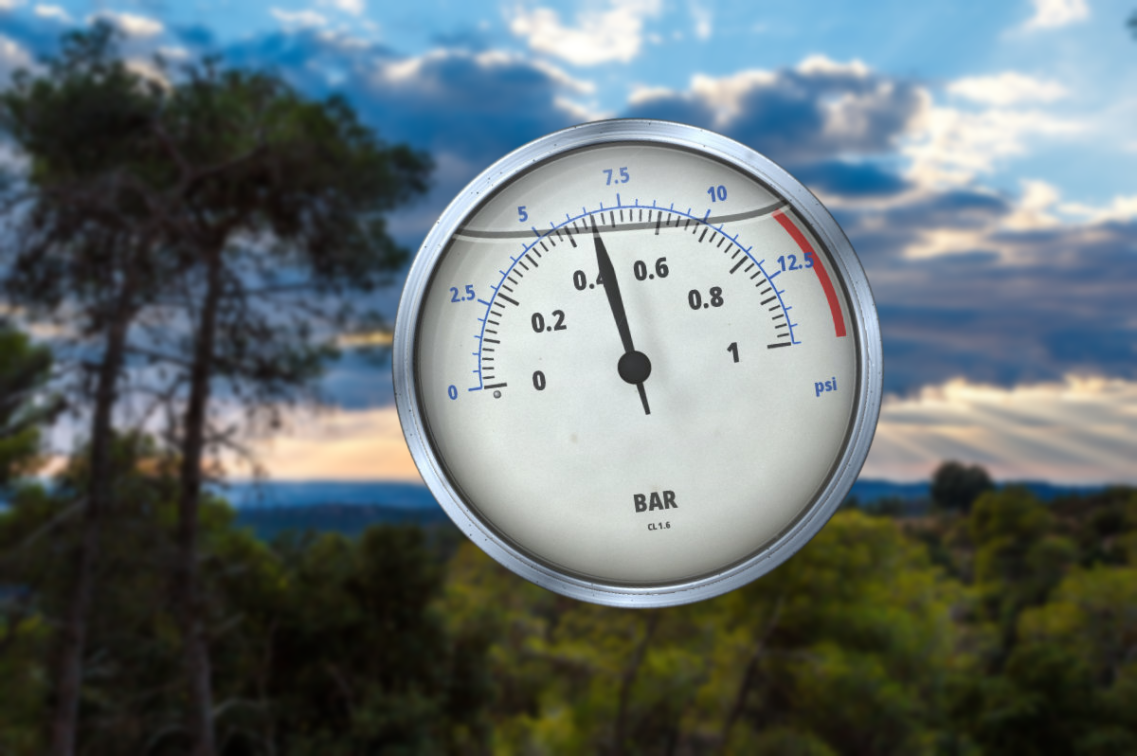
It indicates 0.46 bar
